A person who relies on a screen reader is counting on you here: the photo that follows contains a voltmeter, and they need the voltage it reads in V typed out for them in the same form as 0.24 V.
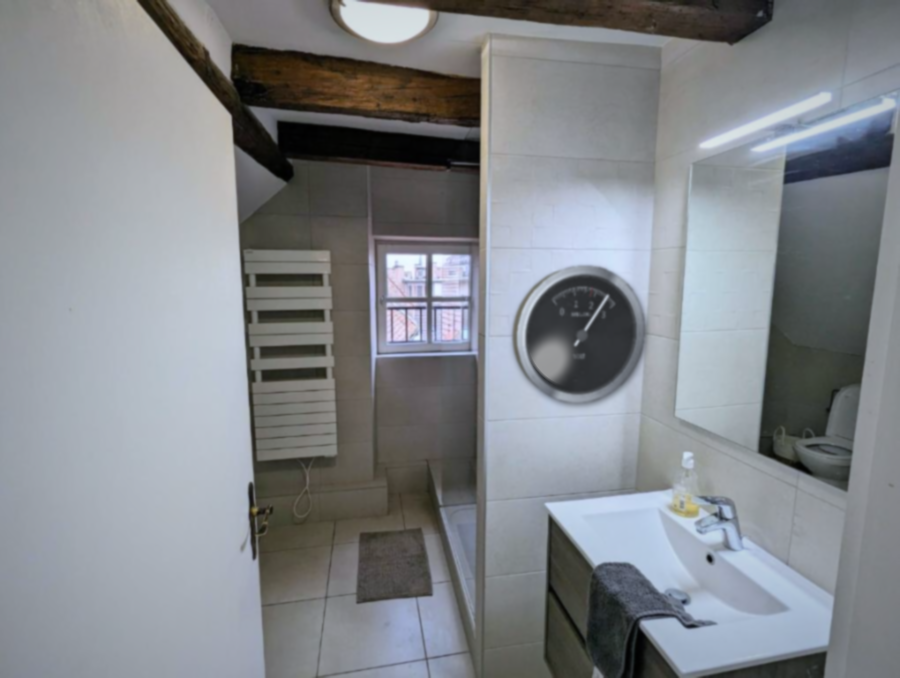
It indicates 2.5 V
